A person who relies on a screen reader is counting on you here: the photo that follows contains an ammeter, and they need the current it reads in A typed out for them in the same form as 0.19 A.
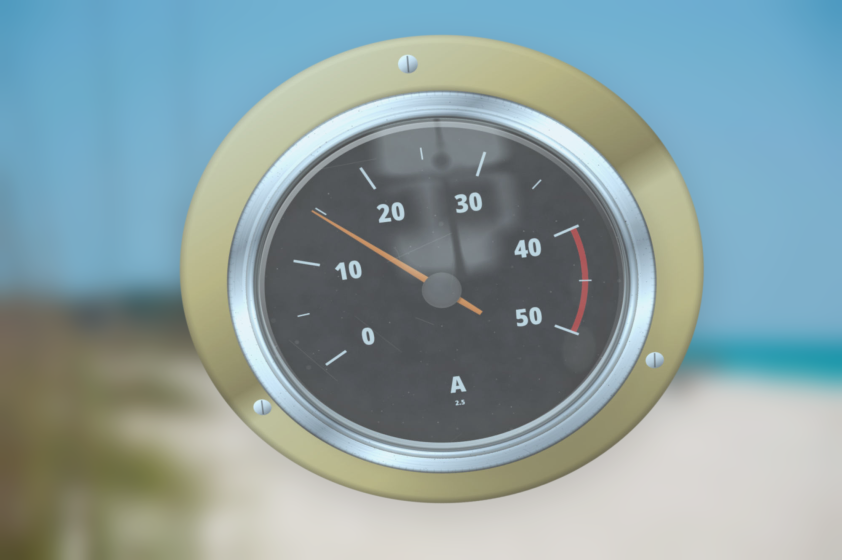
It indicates 15 A
